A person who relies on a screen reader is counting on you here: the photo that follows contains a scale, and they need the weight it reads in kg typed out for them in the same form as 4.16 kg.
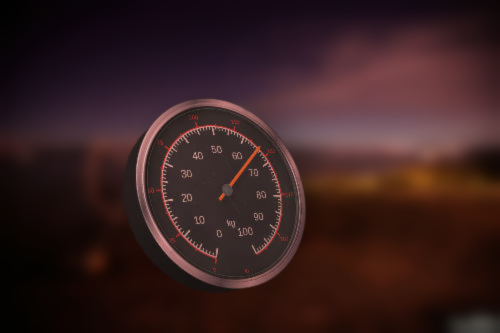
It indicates 65 kg
